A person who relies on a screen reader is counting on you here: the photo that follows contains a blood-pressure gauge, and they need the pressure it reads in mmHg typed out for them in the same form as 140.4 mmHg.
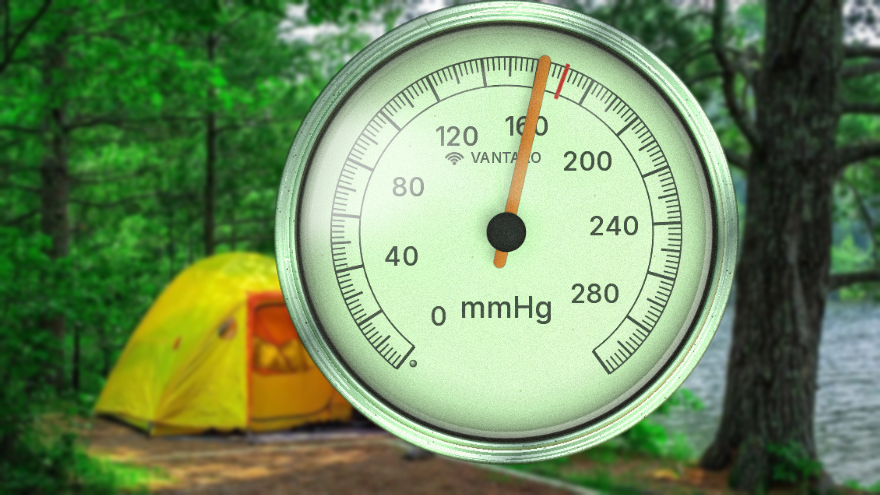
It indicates 162 mmHg
